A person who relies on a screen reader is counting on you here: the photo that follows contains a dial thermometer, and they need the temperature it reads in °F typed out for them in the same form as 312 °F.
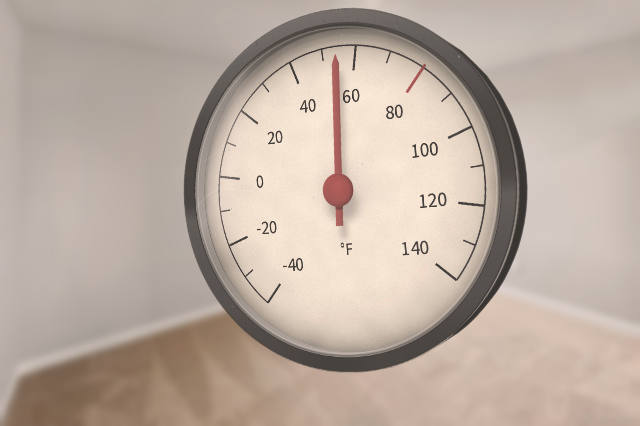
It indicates 55 °F
